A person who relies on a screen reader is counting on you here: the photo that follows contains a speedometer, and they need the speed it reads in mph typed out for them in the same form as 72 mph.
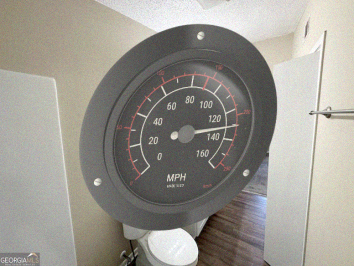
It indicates 130 mph
